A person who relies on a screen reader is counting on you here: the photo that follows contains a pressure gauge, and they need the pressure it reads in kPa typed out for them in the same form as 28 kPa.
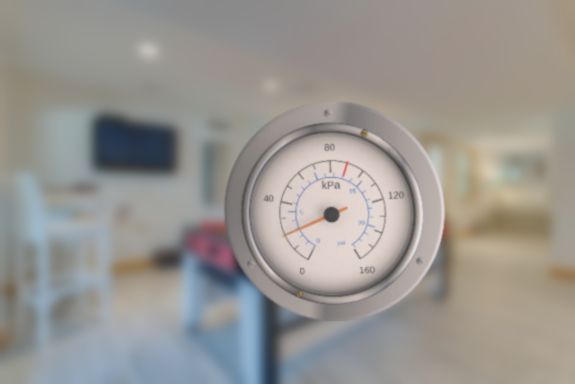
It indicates 20 kPa
